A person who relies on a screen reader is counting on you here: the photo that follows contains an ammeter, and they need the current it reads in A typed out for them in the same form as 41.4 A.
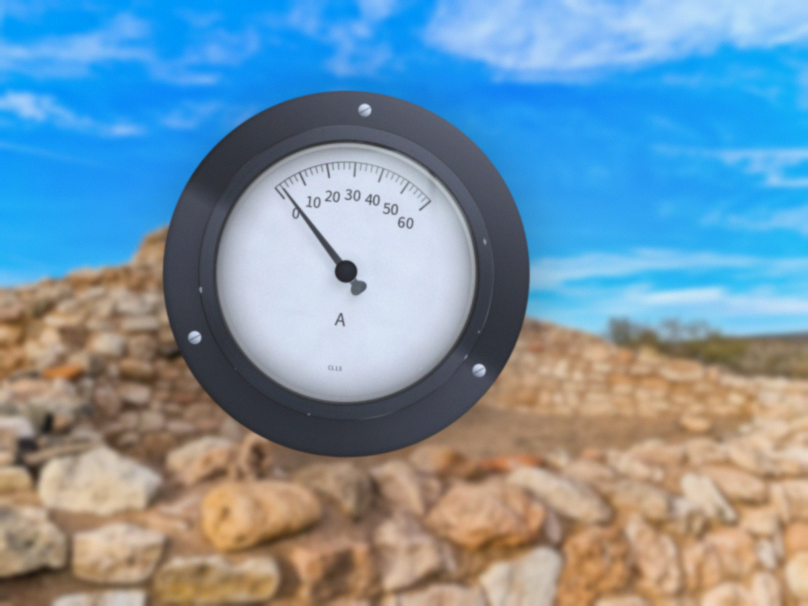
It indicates 2 A
